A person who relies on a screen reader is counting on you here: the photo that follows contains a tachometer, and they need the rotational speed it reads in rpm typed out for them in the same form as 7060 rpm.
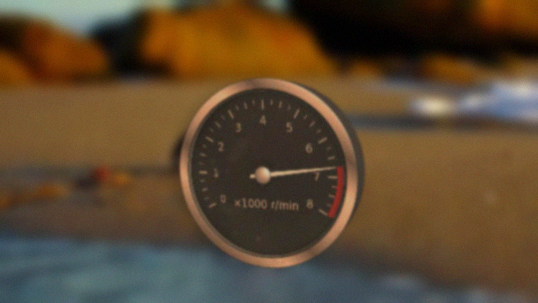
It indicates 6750 rpm
